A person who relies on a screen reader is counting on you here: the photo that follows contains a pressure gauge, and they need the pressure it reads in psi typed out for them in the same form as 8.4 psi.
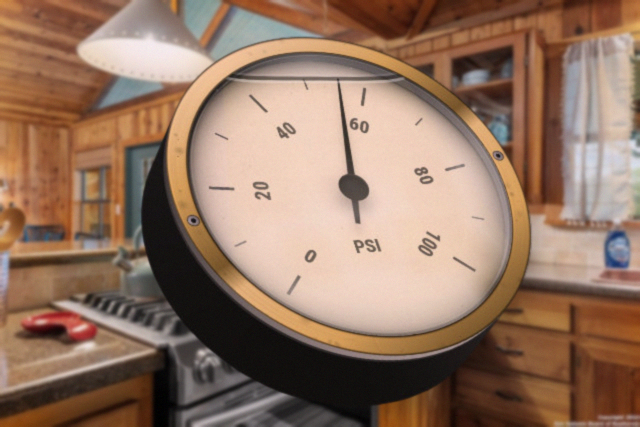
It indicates 55 psi
